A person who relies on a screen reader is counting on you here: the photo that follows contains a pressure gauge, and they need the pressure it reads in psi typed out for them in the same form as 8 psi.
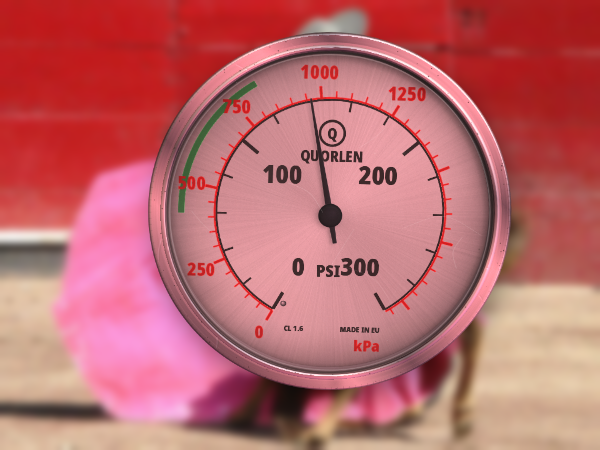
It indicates 140 psi
